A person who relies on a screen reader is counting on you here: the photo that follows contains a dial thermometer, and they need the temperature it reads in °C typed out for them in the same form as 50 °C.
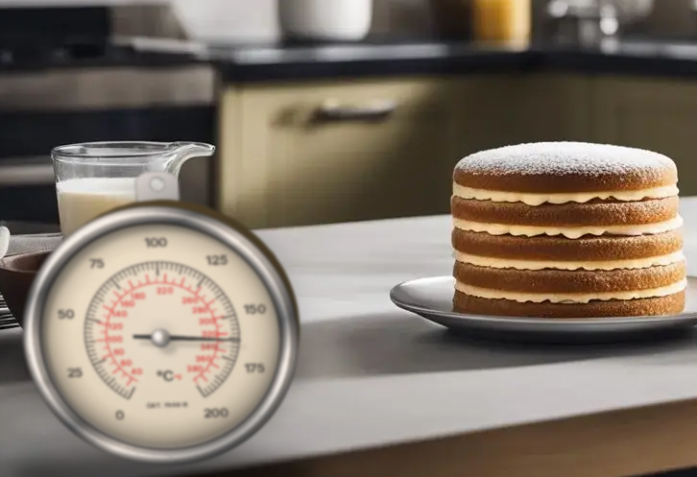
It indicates 162.5 °C
